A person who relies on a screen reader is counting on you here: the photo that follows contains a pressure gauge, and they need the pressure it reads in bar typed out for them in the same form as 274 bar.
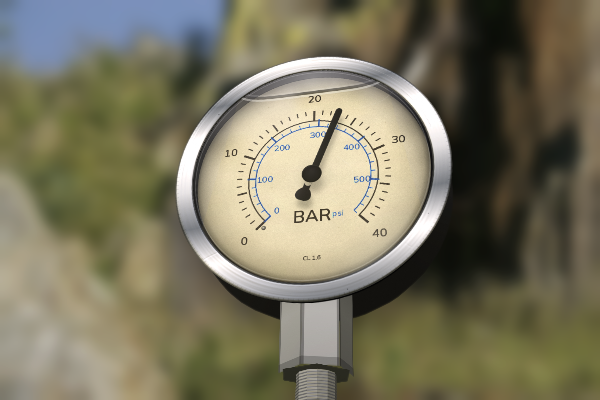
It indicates 23 bar
